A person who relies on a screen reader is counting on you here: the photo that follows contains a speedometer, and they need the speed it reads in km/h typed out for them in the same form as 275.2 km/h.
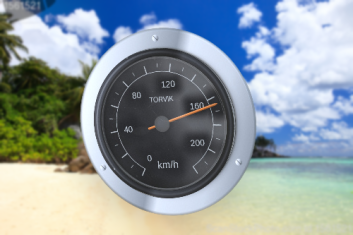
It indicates 165 km/h
